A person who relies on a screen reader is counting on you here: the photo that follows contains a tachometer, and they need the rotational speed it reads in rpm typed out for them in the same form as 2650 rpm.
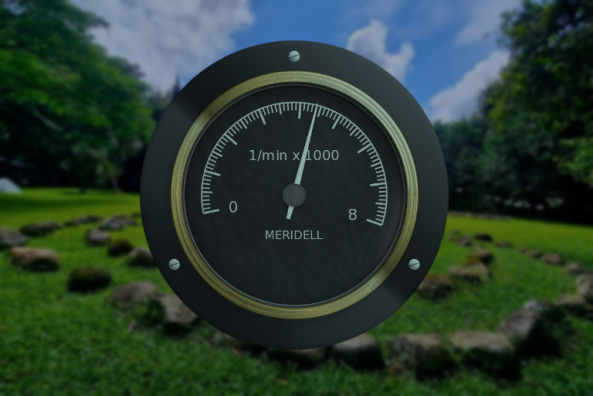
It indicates 4400 rpm
